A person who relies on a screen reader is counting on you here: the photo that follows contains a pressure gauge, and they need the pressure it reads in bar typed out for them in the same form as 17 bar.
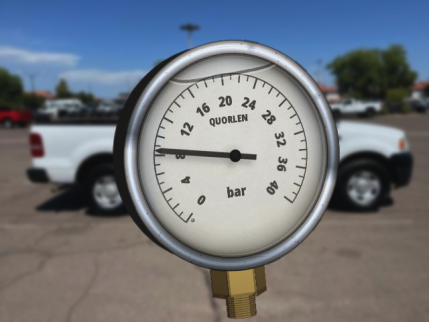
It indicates 8.5 bar
